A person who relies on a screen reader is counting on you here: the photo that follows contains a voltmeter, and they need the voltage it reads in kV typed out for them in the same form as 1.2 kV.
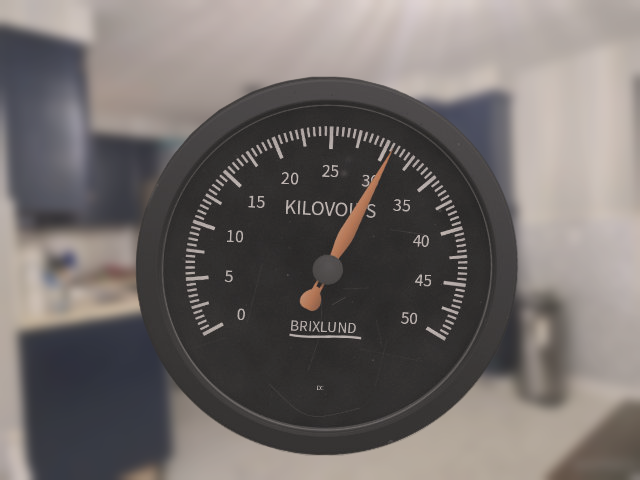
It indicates 30.5 kV
